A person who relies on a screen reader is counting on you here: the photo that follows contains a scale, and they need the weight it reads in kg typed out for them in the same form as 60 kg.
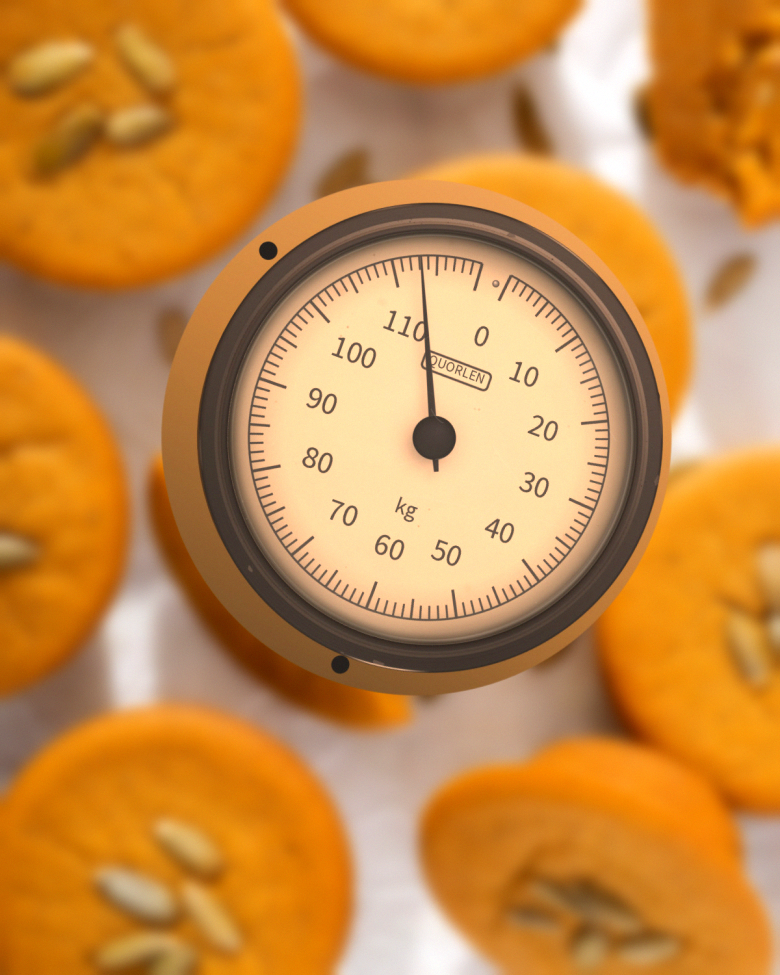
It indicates 113 kg
